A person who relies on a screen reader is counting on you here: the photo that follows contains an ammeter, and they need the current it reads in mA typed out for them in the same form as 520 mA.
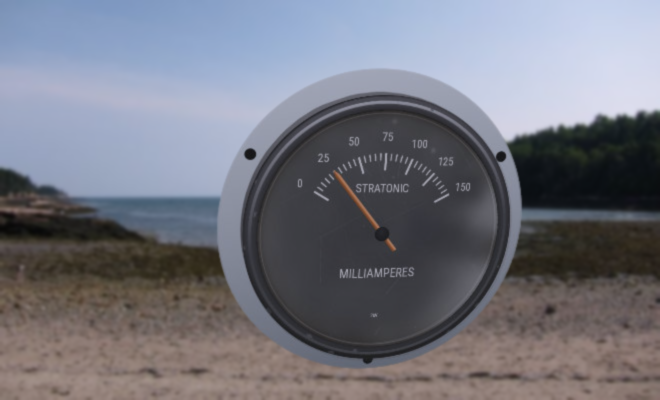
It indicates 25 mA
